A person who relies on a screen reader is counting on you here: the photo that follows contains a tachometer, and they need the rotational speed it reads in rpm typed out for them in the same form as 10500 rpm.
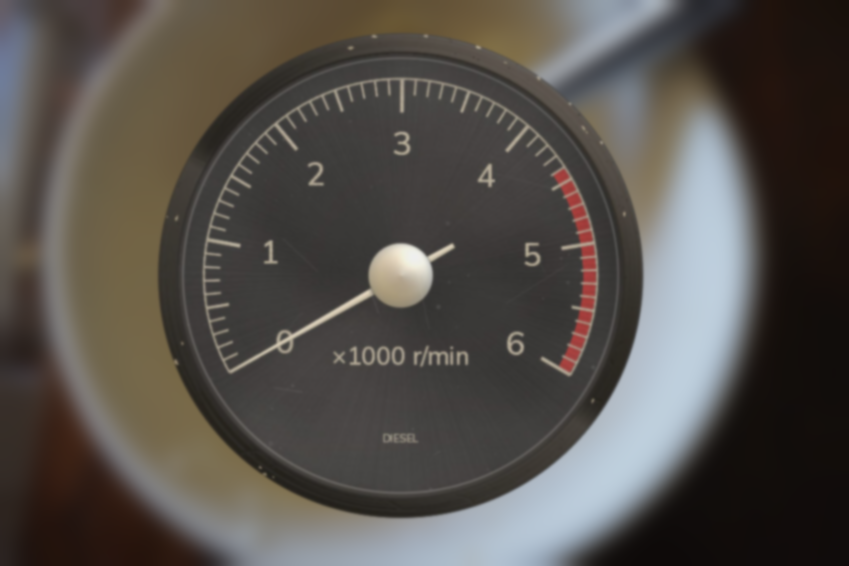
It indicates 0 rpm
